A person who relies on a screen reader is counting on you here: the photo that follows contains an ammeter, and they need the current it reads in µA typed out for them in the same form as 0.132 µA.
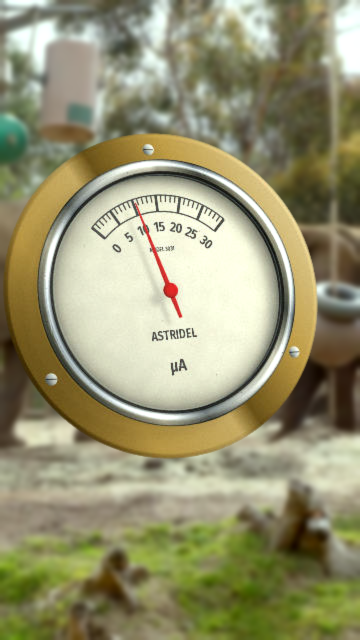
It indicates 10 µA
